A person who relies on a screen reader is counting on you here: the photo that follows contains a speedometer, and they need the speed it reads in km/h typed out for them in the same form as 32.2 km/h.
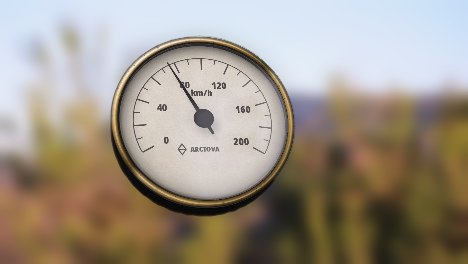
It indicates 75 km/h
